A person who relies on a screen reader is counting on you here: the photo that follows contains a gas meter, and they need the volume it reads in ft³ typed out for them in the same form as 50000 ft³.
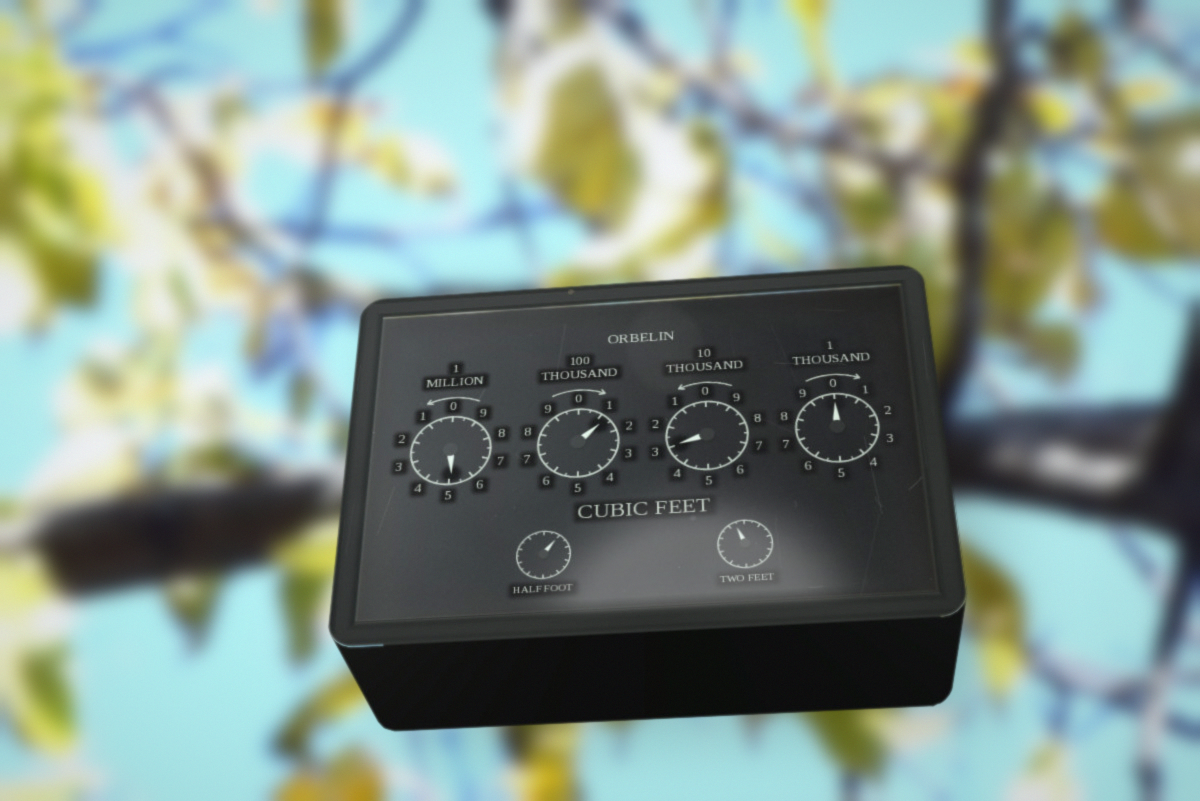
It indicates 513000 ft³
